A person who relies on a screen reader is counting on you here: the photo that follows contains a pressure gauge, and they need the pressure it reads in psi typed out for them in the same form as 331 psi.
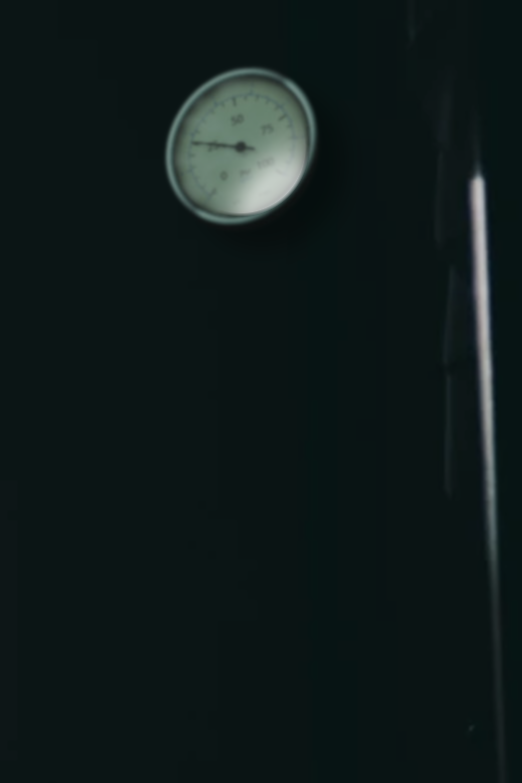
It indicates 25 psi
